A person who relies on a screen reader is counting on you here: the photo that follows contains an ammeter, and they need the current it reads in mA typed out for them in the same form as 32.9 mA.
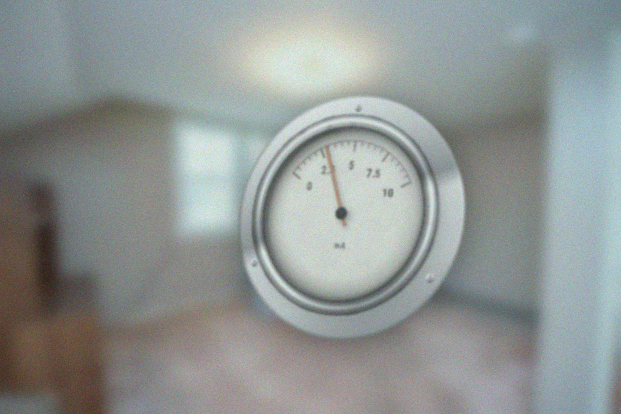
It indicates 3 mA
